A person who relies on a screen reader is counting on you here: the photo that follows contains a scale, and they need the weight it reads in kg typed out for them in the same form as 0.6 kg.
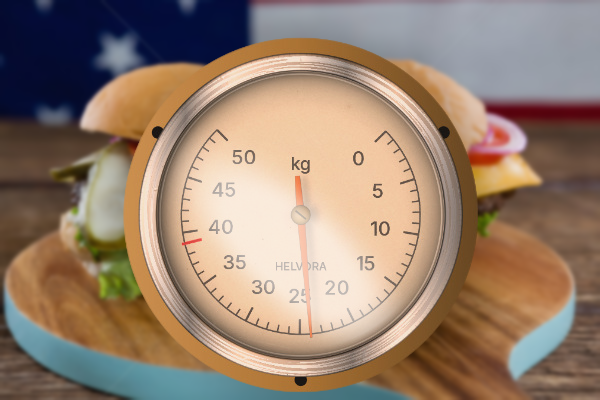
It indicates 24 kg
